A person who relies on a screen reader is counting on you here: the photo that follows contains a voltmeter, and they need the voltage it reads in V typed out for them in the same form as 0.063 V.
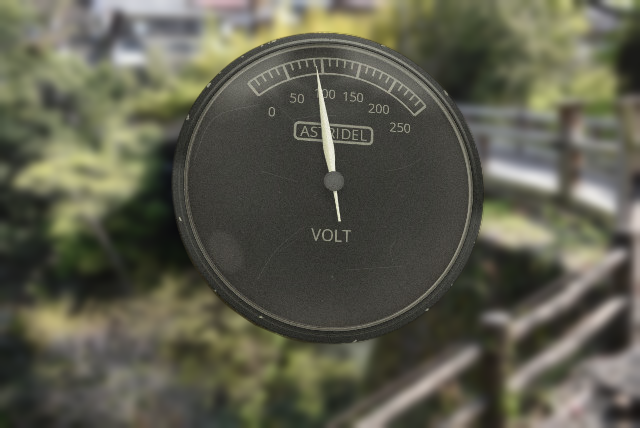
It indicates 90 V
